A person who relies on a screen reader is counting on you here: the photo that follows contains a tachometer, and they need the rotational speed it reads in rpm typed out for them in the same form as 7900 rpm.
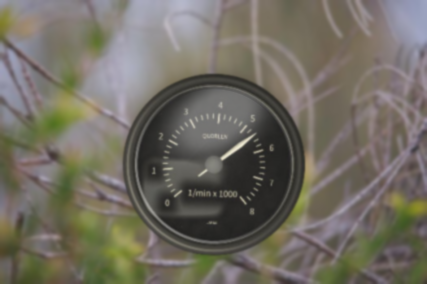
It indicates 5400 rpm
